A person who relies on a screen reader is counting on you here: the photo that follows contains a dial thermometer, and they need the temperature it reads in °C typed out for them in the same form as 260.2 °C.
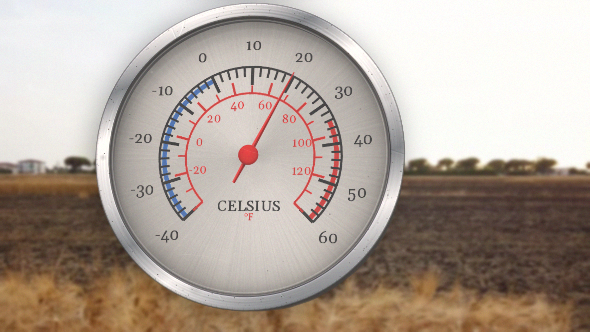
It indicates 20 °C
